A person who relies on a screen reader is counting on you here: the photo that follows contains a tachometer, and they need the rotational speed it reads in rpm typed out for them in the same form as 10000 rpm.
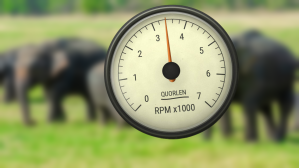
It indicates 3400 rpm
